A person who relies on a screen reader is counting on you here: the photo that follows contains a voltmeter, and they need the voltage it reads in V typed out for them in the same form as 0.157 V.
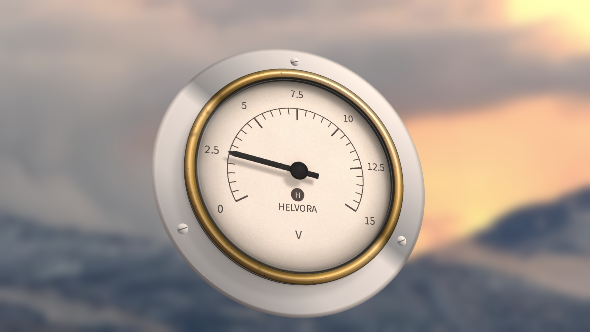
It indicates 2.5 V
